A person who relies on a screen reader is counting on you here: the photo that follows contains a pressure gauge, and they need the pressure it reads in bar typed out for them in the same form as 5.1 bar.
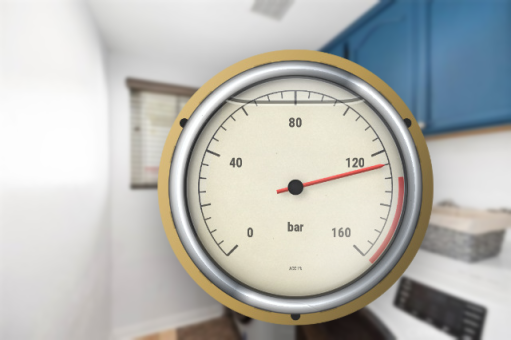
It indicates 125 bar
